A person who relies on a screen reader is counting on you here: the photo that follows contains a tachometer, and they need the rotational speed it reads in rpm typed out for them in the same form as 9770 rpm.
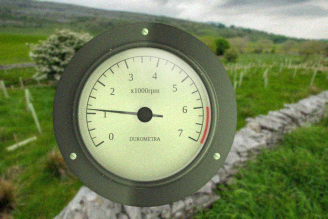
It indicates 1125 rpm
